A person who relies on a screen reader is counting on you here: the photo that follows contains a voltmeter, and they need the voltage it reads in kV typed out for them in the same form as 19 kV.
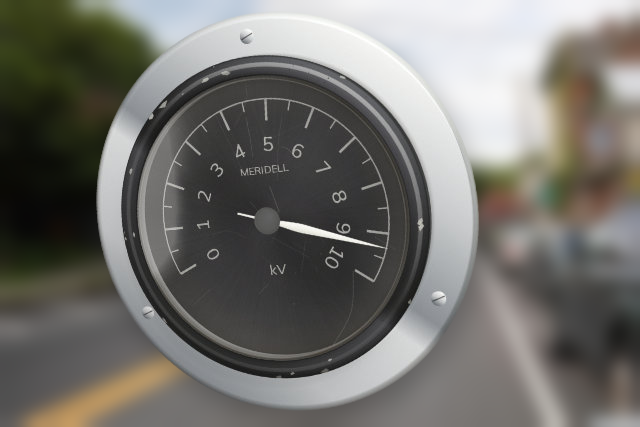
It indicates 9.25 kV
